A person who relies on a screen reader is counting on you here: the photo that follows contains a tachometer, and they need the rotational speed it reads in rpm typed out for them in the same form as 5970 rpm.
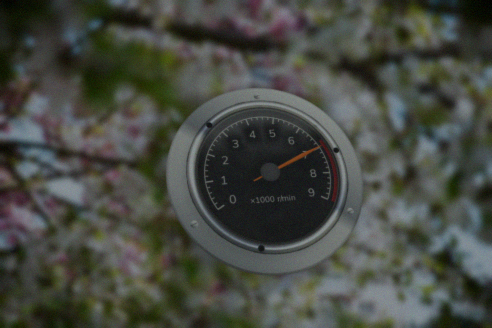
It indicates 7000 rpm
